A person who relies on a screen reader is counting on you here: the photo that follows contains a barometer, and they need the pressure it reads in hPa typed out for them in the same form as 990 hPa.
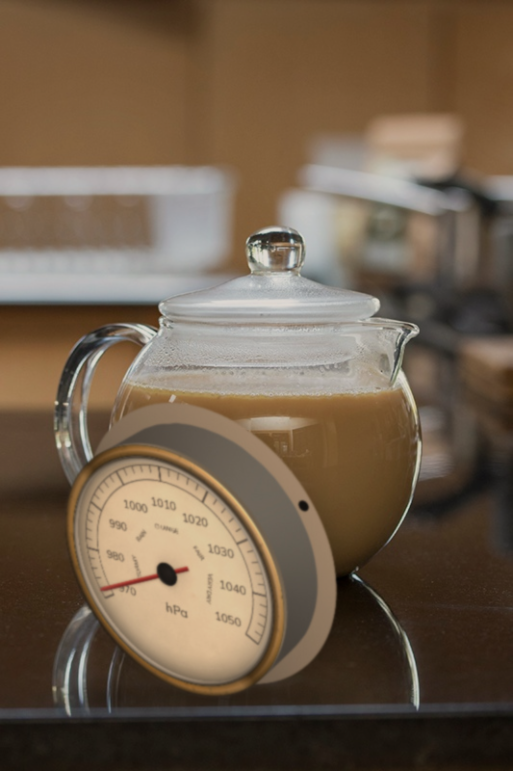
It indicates 972 hPa
